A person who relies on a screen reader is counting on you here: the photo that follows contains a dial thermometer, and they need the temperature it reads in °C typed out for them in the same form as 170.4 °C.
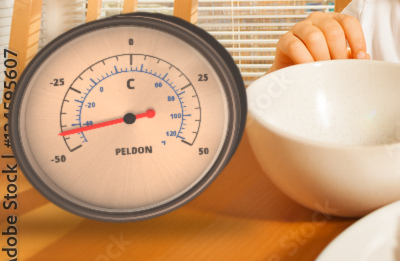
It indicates -42.5 °C
